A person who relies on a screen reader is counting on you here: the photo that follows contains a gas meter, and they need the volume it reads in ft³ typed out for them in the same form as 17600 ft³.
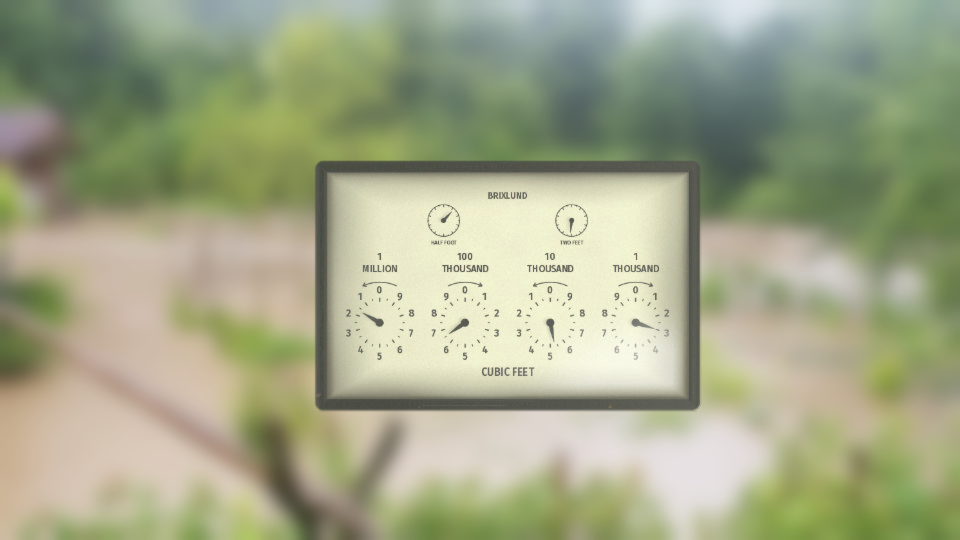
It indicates 165300 ft³
